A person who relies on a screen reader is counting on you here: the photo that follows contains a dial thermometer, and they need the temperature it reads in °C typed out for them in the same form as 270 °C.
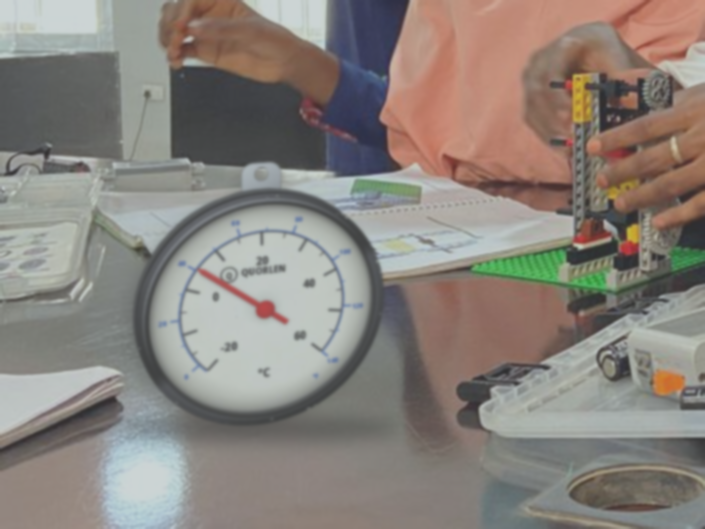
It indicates 5 °C
